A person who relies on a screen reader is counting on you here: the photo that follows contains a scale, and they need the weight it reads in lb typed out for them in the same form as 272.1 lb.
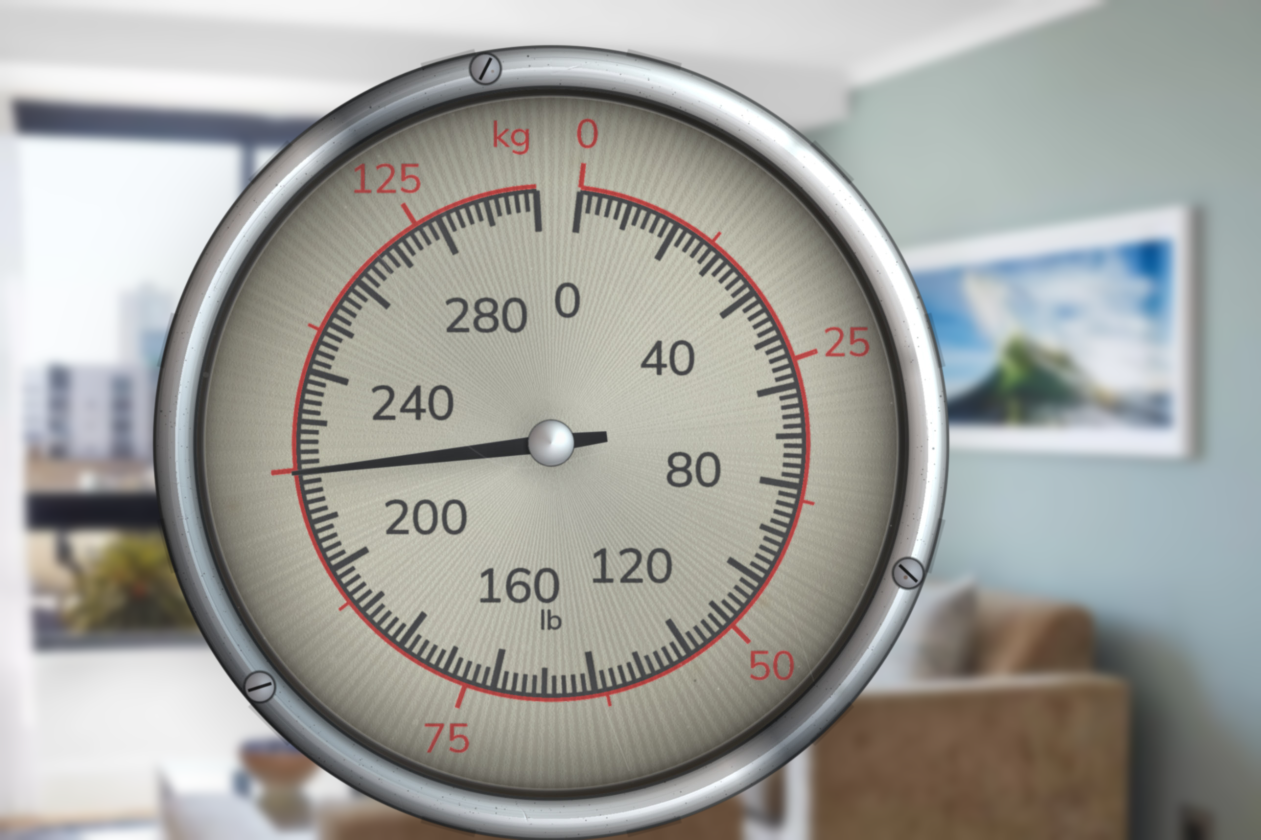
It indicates 220 lb
